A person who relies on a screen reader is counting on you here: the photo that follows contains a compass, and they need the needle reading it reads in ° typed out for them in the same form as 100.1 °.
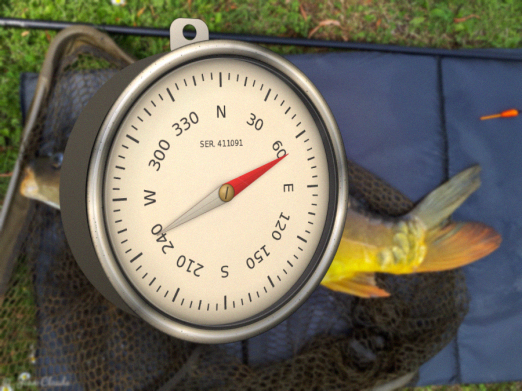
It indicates 65 °
